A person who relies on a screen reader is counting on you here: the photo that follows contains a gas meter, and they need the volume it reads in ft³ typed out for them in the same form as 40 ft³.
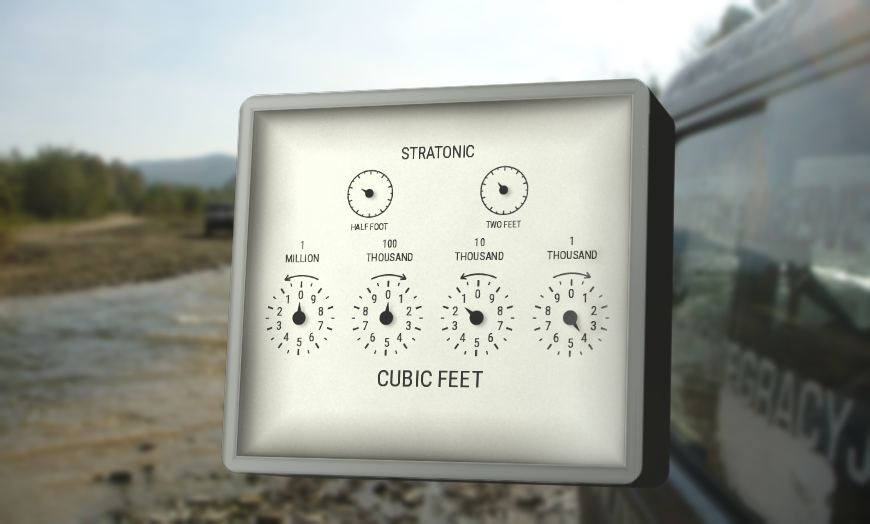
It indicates 1400 ft³
